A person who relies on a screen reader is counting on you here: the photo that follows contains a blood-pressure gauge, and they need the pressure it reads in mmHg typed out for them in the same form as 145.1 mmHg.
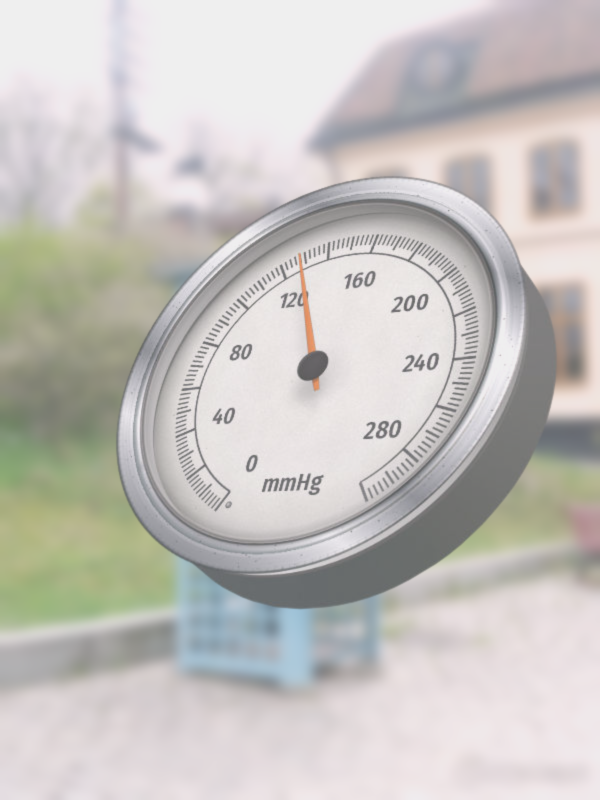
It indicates 130 mmHg
